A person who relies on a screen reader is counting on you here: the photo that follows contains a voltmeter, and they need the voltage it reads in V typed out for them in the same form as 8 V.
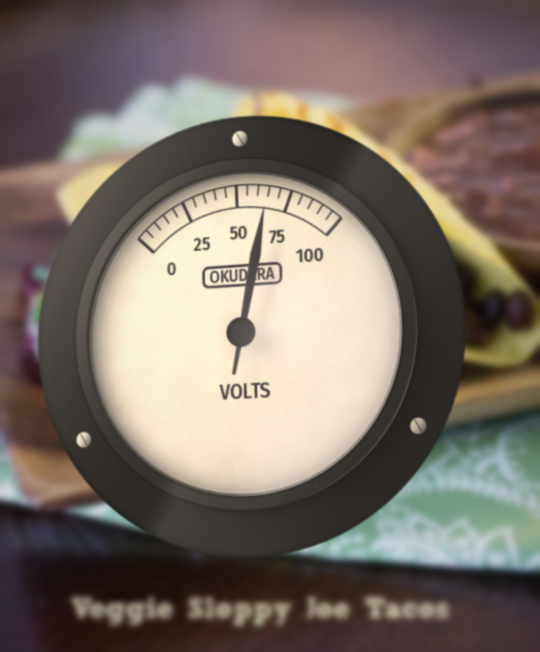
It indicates 65 V
